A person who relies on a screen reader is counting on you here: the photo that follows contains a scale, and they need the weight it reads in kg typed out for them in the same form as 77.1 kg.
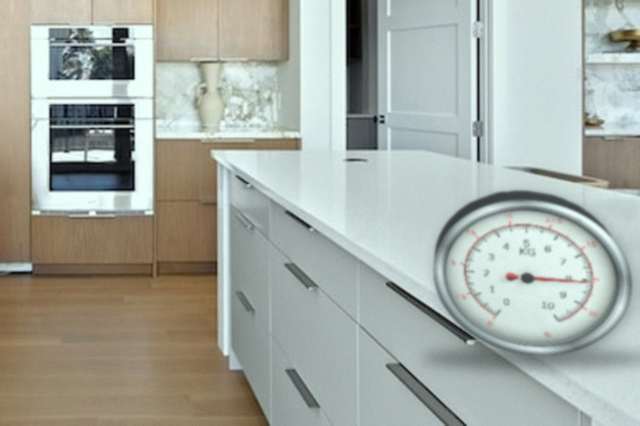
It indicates 8 kg
